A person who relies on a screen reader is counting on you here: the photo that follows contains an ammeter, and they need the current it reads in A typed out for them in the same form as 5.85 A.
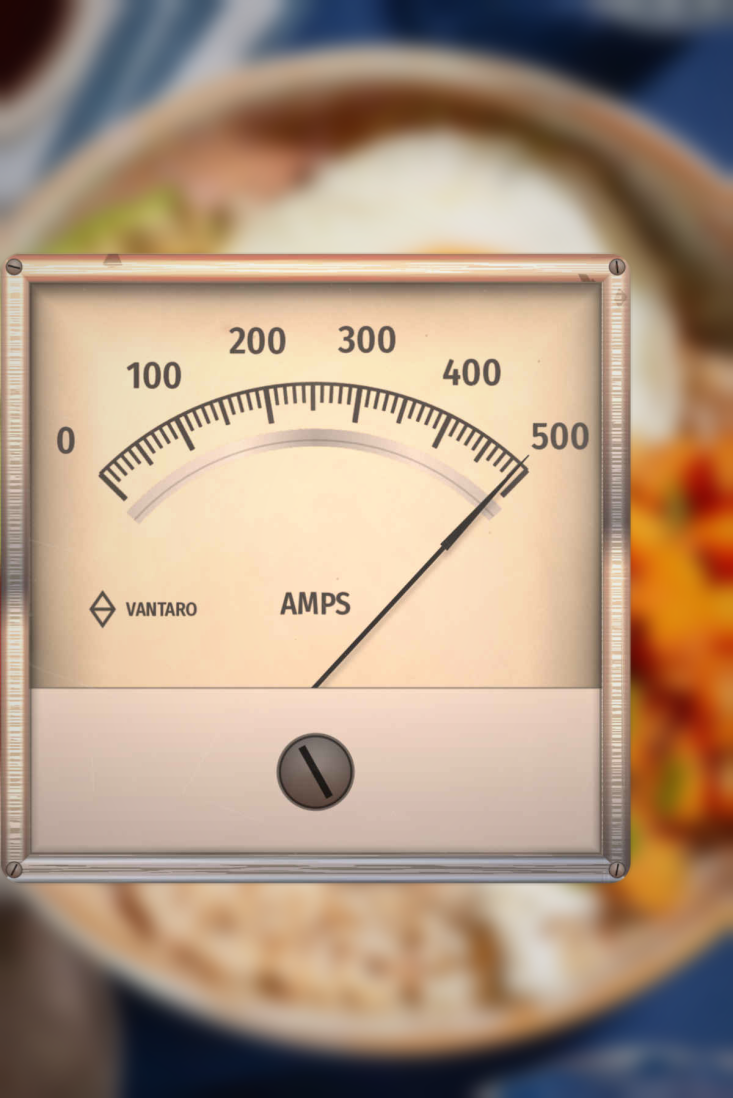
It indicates 490 A
